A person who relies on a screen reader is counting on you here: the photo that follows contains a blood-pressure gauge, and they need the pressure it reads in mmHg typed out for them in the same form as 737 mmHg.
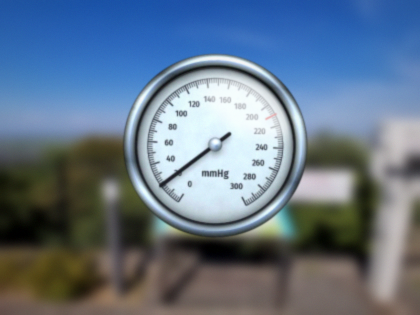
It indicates 20 mmHg
